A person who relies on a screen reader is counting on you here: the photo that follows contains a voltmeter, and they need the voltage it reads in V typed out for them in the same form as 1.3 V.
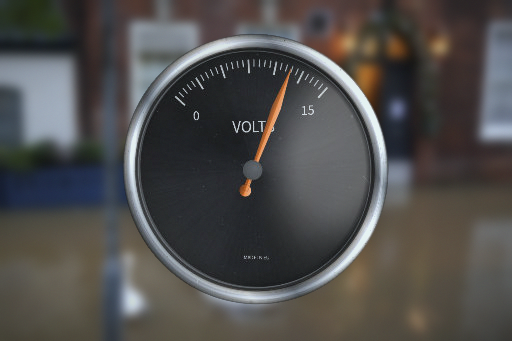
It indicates 11.5 V
